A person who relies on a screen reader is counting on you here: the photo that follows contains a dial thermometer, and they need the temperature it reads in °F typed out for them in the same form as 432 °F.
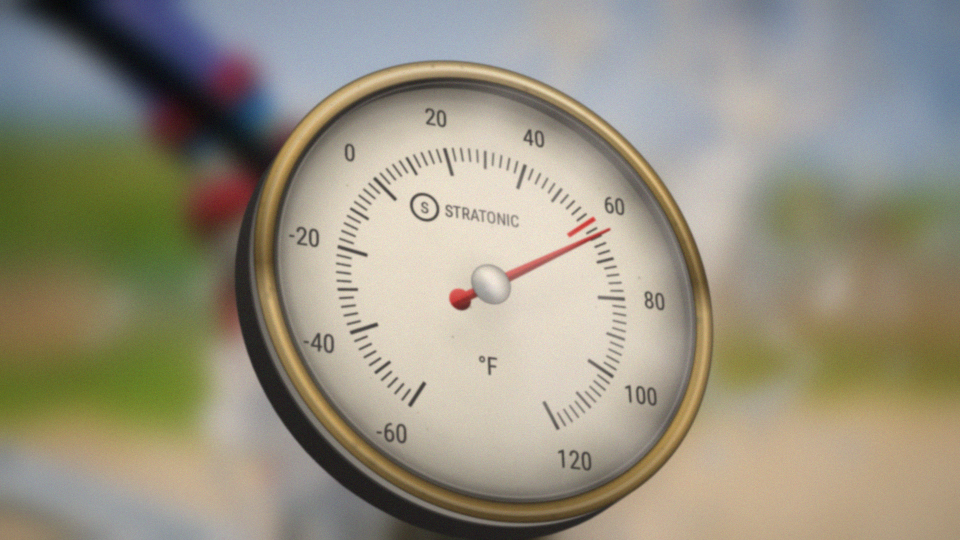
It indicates 64 °F
